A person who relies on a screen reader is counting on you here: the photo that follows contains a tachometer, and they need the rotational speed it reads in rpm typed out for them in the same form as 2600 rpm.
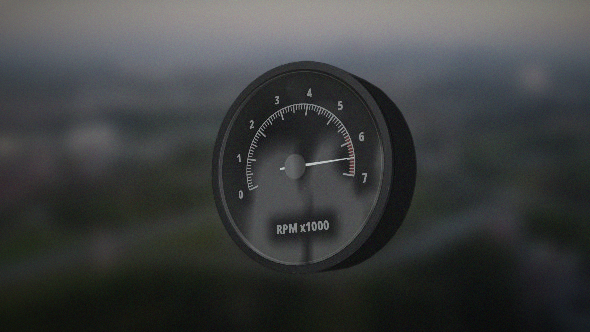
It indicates 6500 rpm
